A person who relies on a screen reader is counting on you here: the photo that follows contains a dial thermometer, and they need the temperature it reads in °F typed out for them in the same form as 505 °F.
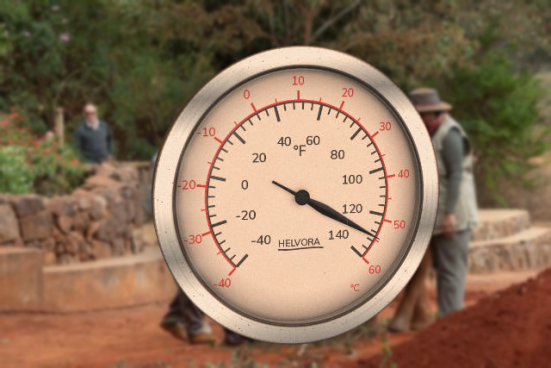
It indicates 130 °F
